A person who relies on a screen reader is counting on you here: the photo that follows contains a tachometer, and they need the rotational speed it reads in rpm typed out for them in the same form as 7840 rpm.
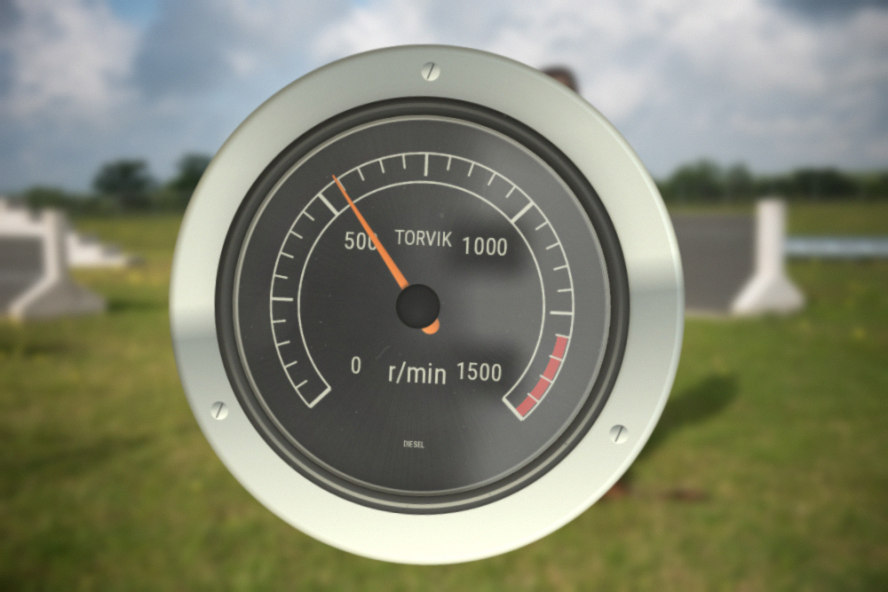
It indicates 550 rpm
